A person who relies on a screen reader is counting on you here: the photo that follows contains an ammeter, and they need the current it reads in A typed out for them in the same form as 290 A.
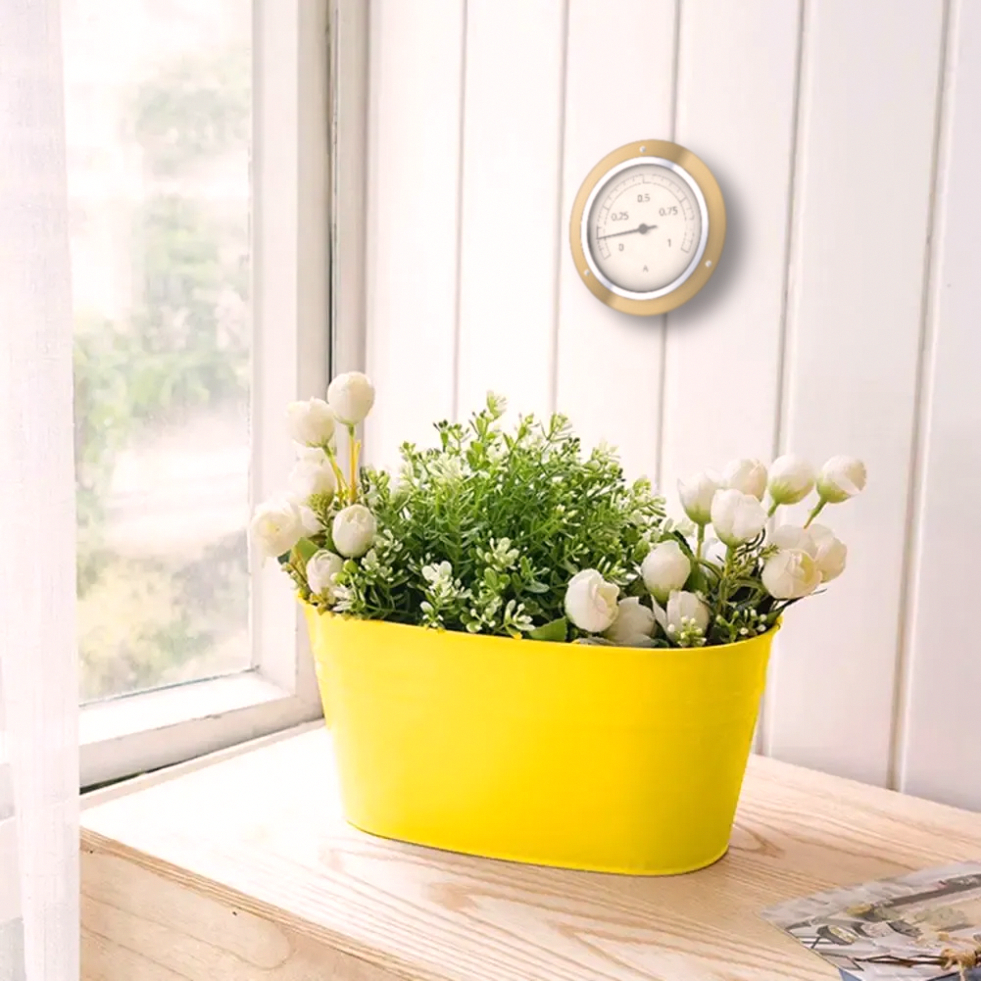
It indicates 0.1 A
